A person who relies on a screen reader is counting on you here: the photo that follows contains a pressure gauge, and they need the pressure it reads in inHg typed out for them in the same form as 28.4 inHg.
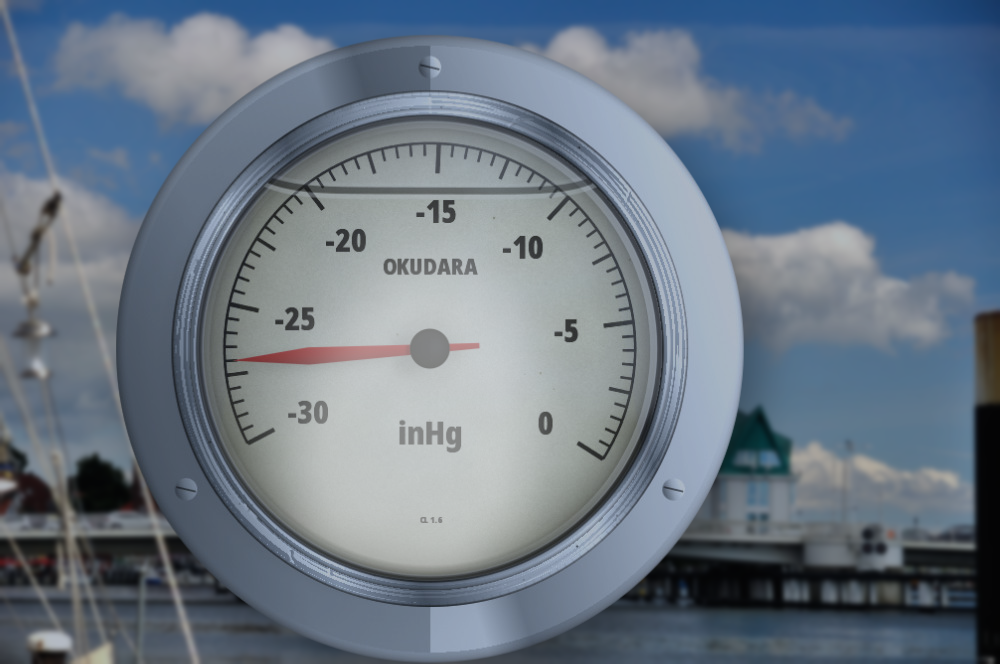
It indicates -27 inHg
